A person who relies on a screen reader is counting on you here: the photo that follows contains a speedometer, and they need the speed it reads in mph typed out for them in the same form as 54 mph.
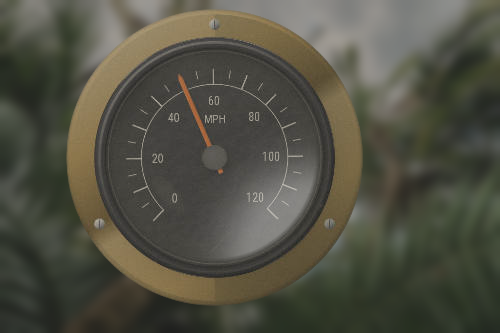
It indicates 50 mph
